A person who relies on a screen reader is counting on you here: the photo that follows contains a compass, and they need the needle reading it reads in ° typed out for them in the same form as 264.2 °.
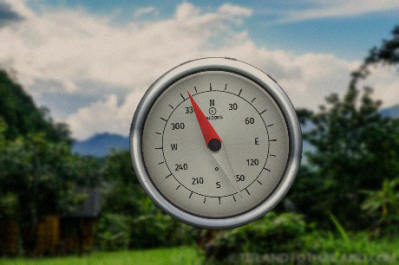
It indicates 337.5 °
